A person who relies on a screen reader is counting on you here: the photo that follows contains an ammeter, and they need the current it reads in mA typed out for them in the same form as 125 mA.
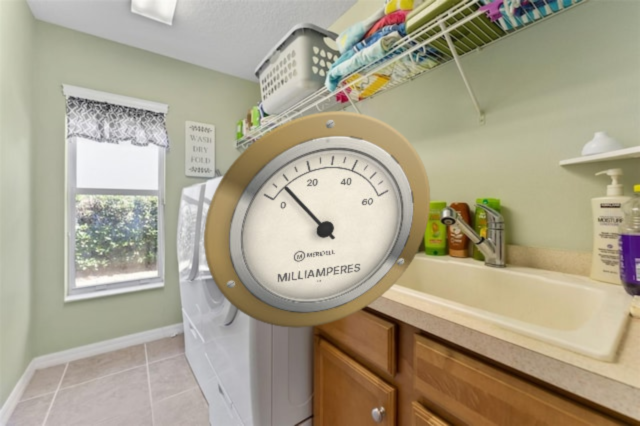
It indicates 7.5 mA
